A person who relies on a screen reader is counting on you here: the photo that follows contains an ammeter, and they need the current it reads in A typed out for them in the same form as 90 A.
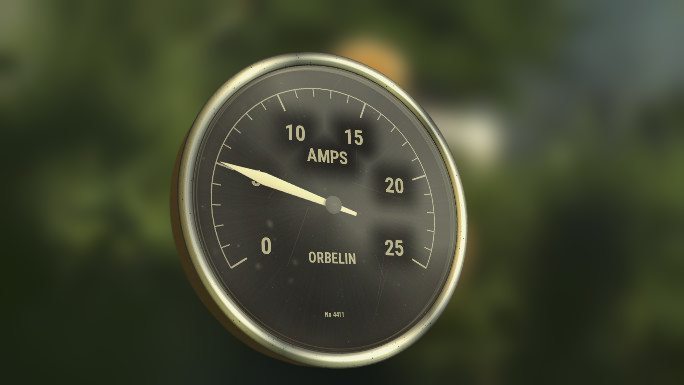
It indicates 5 A
